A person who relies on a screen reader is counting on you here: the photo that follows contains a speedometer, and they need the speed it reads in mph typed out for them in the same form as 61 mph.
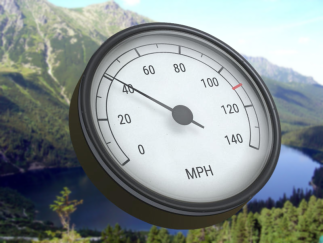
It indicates 40 mph
